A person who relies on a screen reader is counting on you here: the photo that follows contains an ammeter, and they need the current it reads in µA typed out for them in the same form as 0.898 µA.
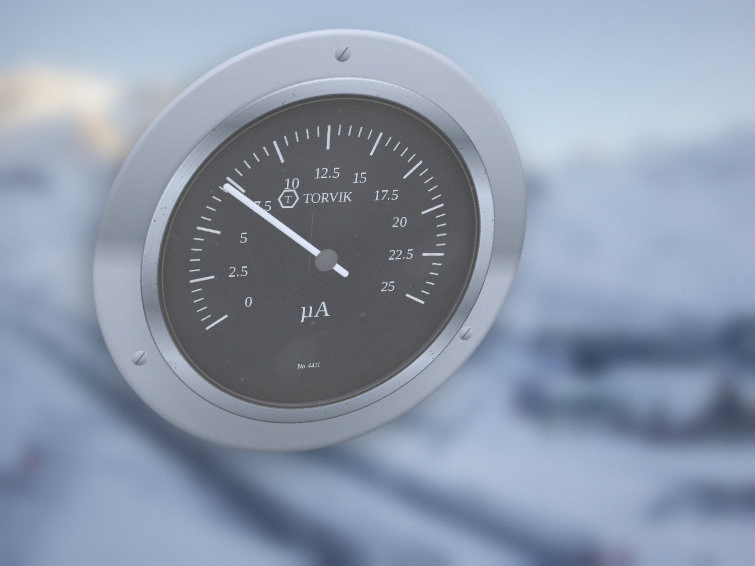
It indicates 7.25 µA
